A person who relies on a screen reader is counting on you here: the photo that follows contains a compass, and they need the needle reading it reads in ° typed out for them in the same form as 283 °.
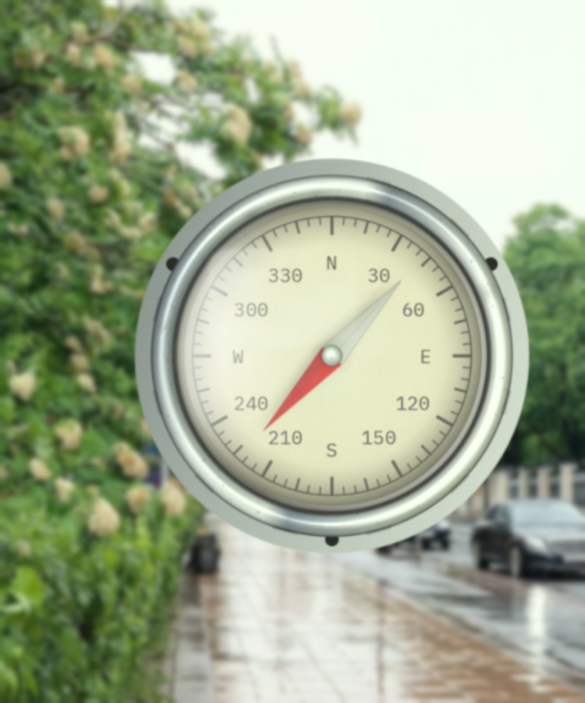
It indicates 222.5 °
